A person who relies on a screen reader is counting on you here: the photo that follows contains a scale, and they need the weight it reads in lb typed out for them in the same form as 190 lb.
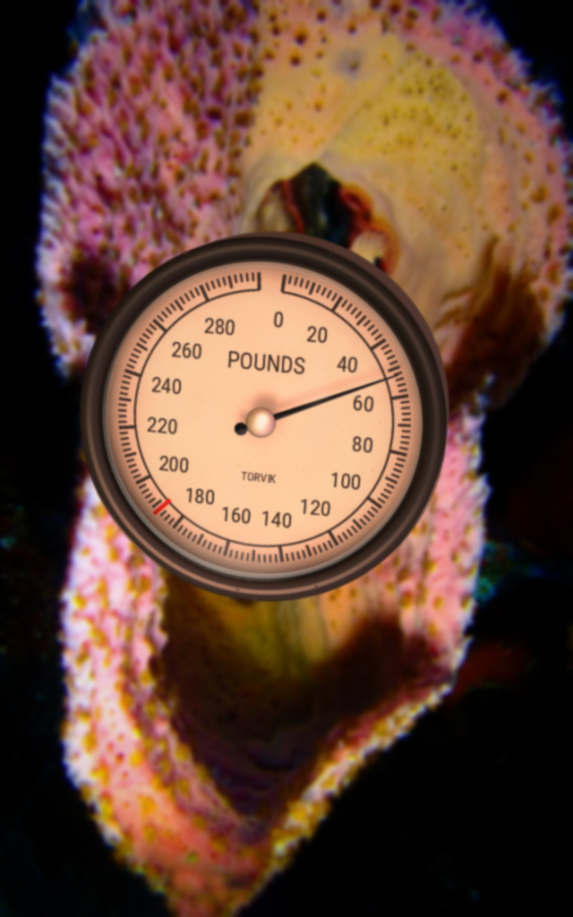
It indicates 52 lb
